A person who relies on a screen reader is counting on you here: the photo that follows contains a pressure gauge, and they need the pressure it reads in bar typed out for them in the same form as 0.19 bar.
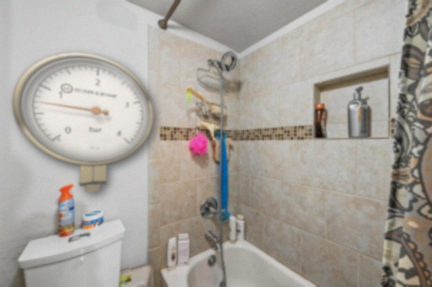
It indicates 0.7 bar
